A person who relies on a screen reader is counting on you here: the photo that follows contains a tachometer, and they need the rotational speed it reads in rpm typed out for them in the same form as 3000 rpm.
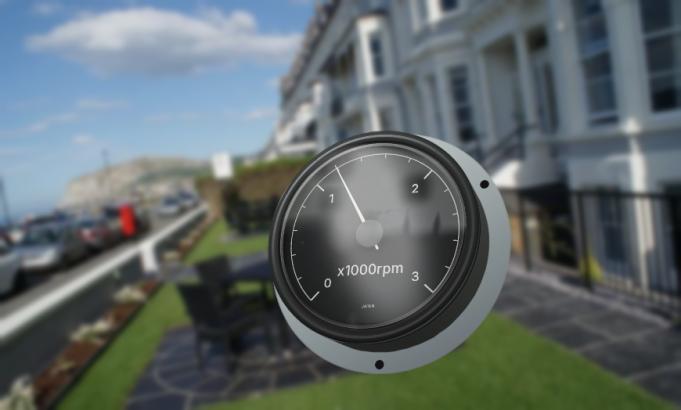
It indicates 1200 rpm
